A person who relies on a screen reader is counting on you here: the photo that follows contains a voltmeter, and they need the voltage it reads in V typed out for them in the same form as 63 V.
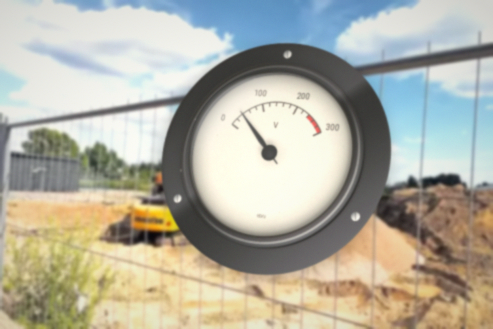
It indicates 40 V
